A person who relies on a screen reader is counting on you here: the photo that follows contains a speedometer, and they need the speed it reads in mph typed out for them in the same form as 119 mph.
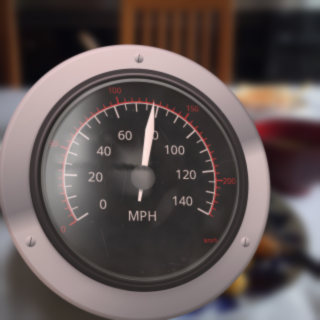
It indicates 77.5 mph
